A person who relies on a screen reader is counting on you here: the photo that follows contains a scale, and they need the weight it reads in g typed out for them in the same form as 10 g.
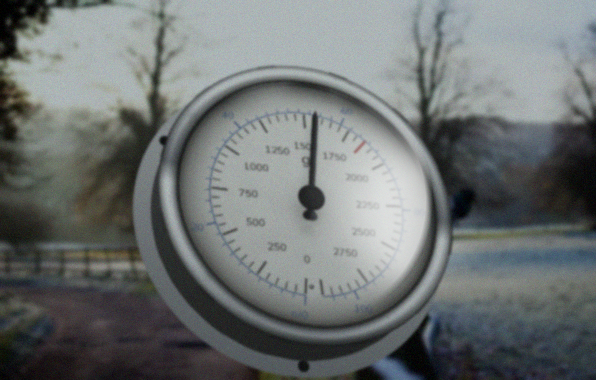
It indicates 1550 g
